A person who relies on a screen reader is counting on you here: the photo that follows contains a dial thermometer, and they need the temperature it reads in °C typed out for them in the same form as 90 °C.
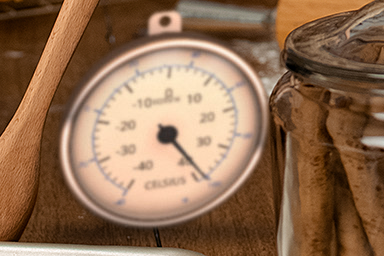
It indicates 38 °C
